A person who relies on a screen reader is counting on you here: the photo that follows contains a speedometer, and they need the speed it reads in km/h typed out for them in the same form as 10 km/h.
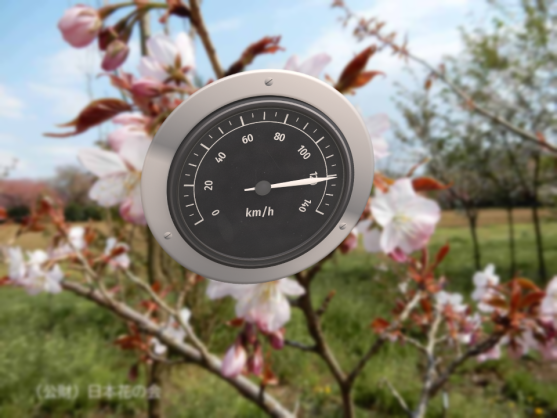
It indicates 120 km/h
